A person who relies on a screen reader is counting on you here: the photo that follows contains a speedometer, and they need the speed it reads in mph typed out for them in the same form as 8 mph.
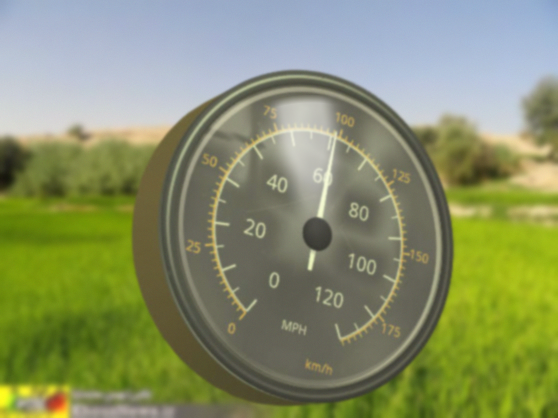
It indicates 60 mph
